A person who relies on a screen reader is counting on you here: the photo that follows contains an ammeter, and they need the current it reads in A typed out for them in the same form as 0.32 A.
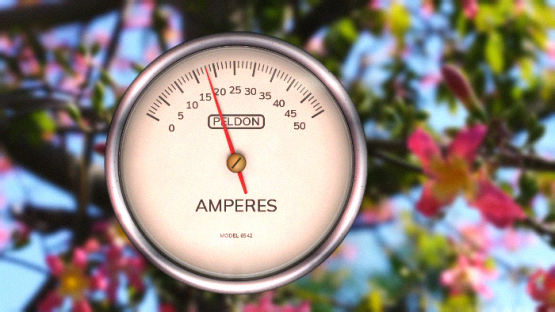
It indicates 18 A
